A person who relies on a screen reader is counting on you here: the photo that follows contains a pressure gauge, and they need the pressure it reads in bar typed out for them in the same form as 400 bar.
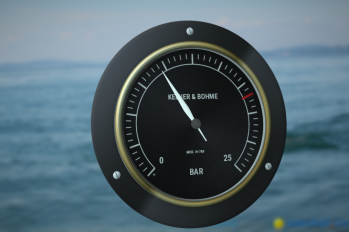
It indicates 9.5 bar
